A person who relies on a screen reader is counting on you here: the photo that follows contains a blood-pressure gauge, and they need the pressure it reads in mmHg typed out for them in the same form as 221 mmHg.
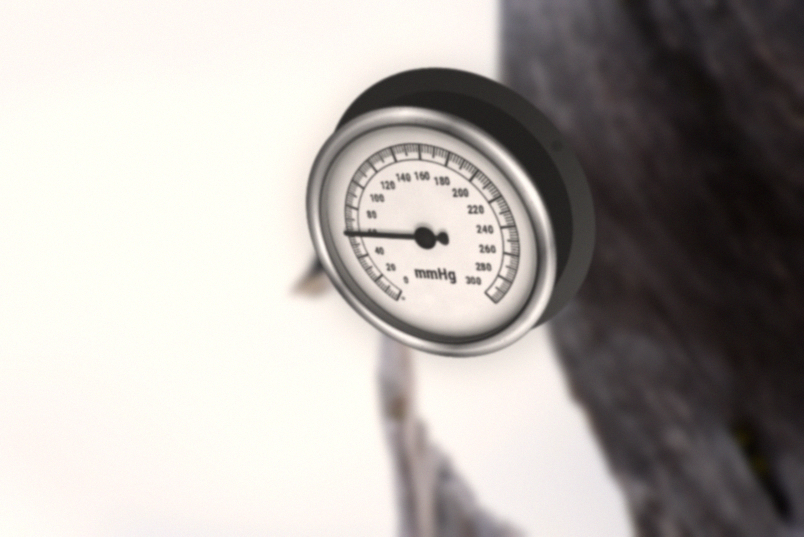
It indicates 60 mmHg
